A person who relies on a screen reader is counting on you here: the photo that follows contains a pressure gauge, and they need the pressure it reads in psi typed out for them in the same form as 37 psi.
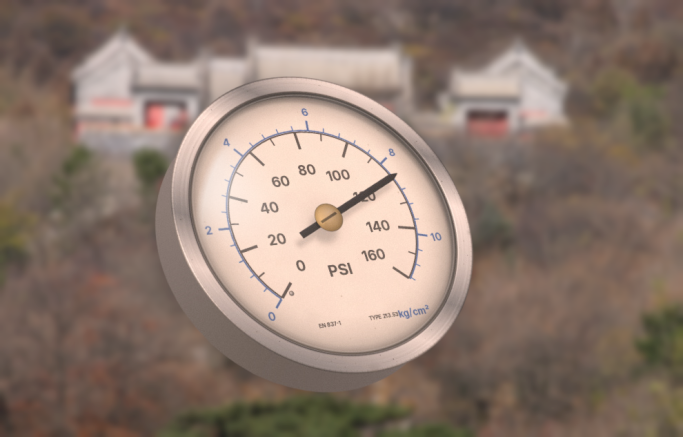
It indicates 120 psi
